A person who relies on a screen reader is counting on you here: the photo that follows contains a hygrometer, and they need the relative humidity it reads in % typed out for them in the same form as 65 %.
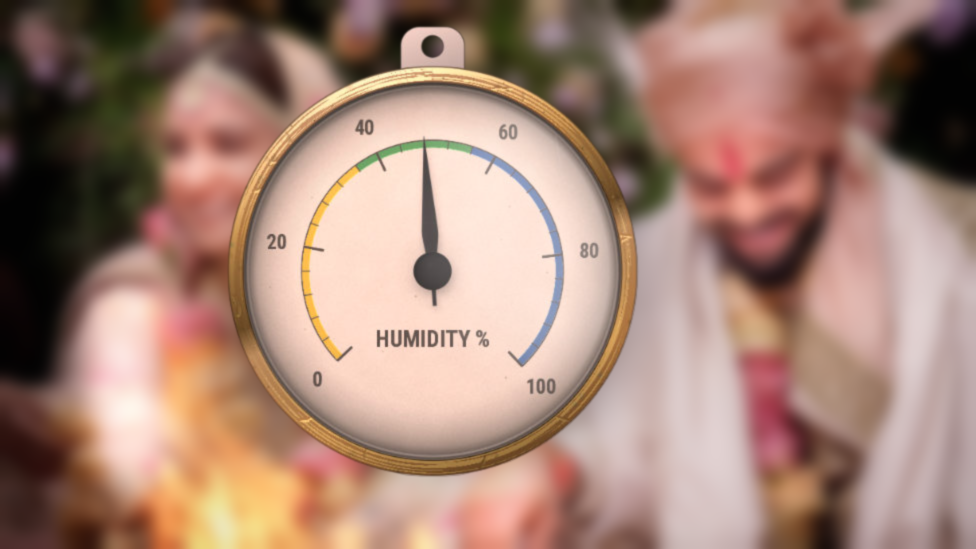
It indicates 48 %
